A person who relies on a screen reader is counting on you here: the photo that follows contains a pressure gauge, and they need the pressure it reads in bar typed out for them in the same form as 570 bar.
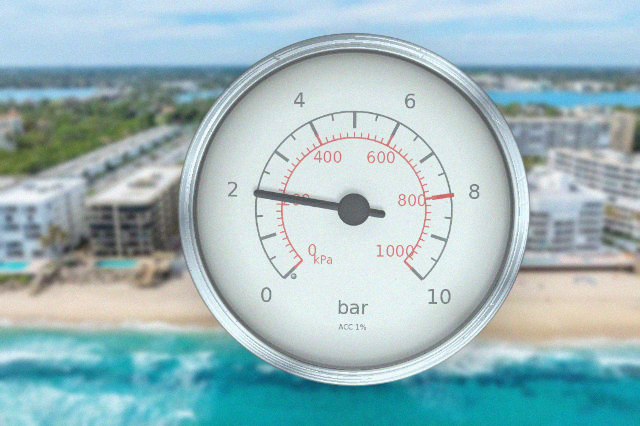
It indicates 2 bar
